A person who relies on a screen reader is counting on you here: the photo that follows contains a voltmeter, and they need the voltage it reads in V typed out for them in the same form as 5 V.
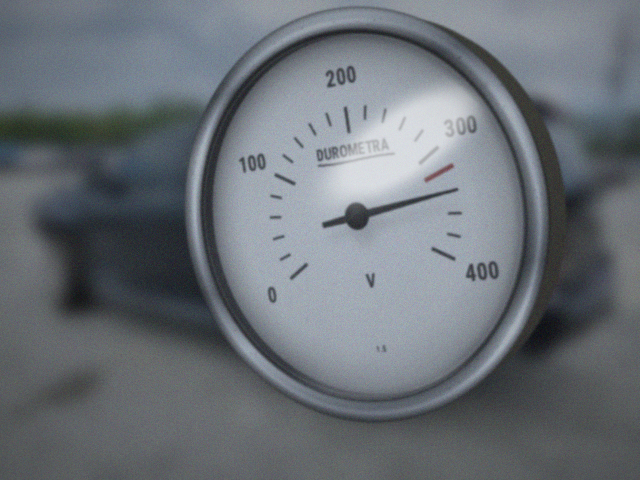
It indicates 340 V
